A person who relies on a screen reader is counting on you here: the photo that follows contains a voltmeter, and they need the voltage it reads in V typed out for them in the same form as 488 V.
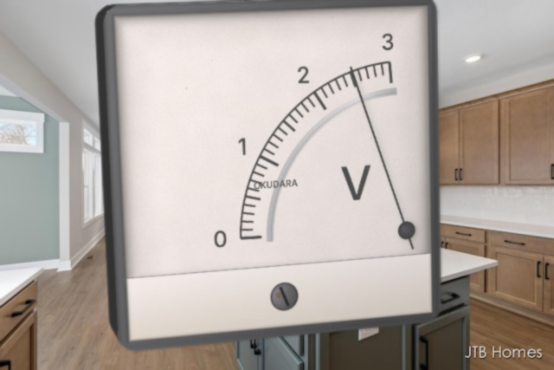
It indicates 2.5 V
